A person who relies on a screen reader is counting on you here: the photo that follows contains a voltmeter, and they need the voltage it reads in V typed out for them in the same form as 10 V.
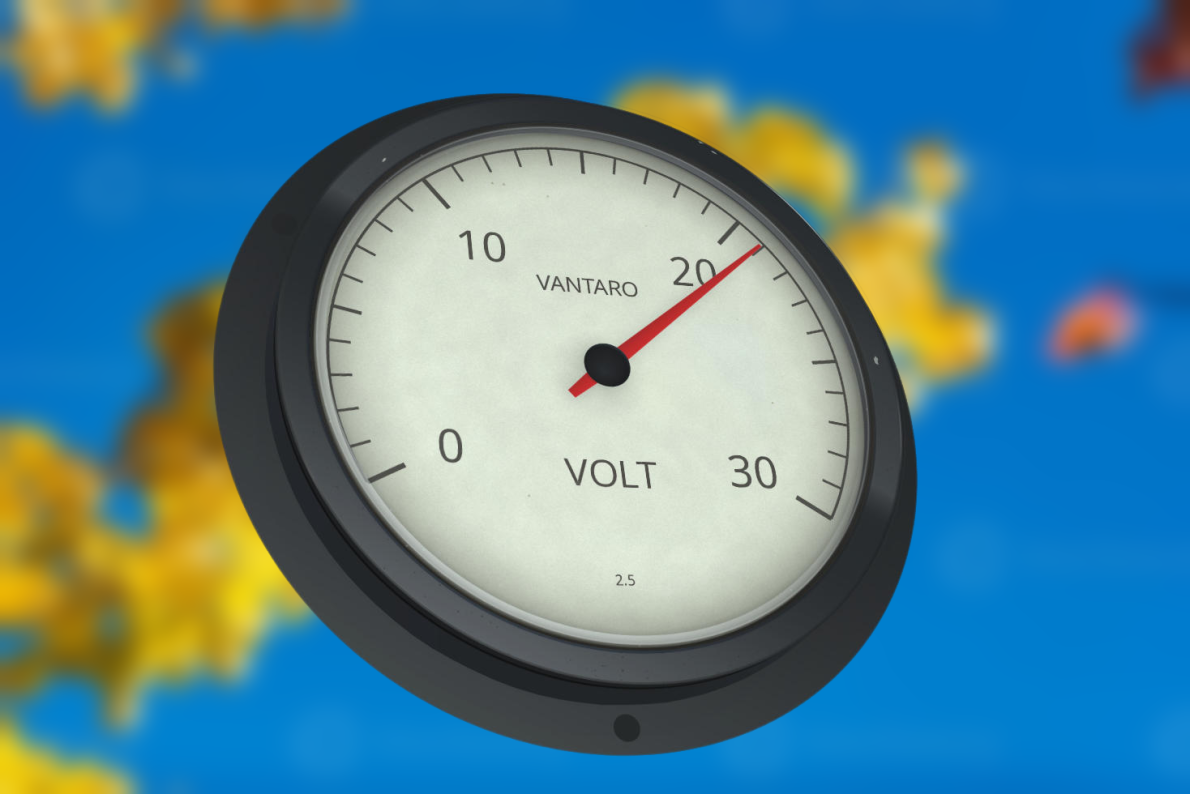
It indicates 21 V
